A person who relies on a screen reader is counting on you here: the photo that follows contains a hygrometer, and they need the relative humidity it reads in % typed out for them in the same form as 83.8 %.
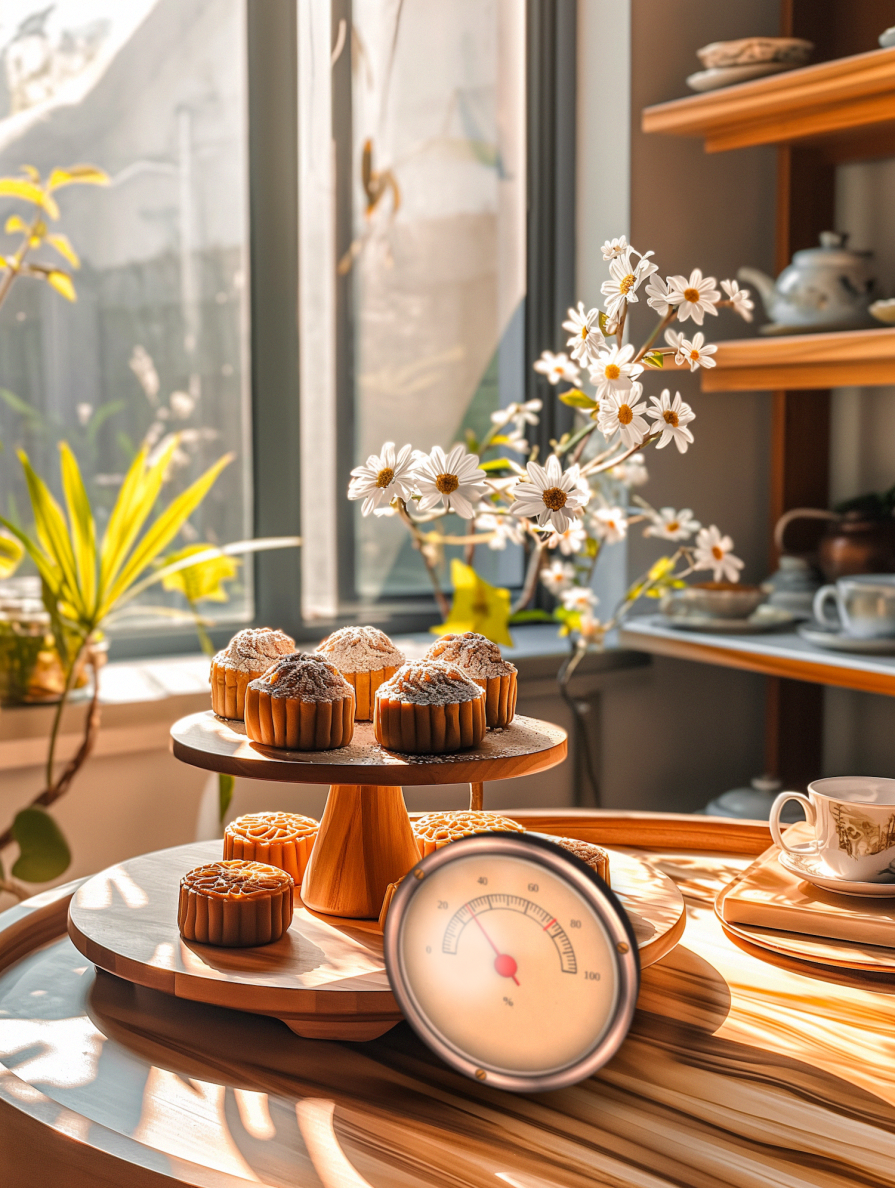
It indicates 30 %
